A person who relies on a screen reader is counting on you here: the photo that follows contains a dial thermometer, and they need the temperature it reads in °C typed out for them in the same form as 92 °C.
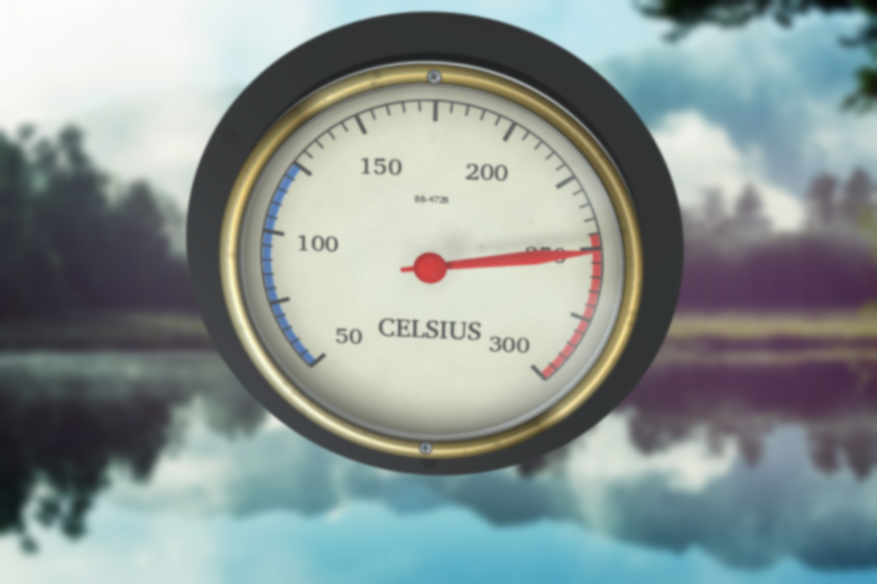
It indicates 250 °C
